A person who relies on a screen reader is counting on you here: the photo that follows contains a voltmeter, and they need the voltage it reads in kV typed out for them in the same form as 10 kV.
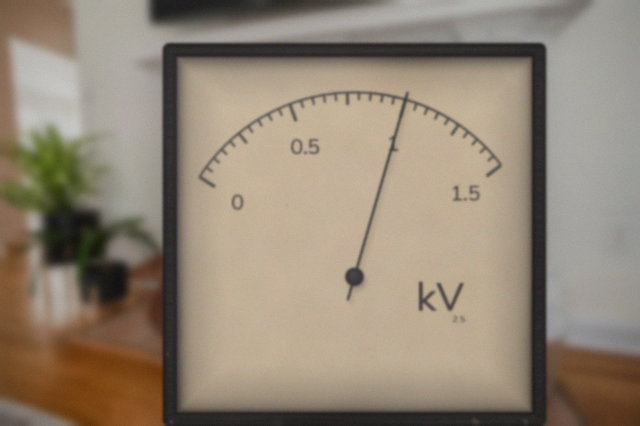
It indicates 1 kV
